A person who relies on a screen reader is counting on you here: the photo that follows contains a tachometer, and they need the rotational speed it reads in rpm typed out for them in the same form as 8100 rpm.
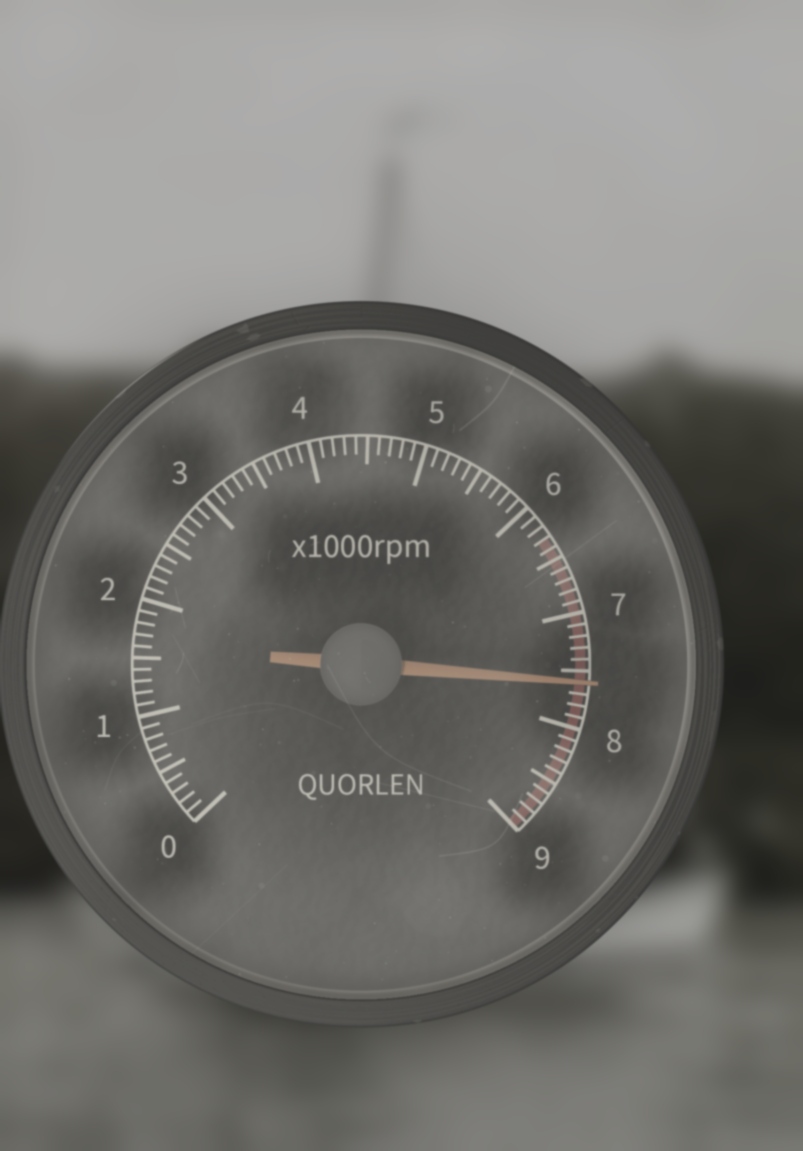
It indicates 7600 rpm
